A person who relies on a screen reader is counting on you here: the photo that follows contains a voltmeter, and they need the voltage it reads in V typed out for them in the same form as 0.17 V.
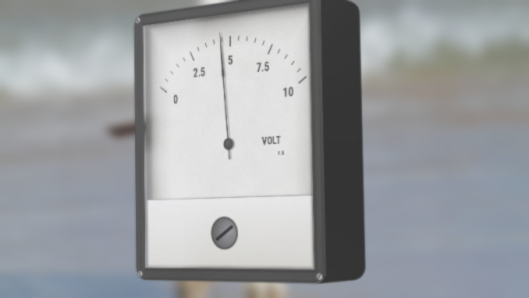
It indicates 4.5 V
